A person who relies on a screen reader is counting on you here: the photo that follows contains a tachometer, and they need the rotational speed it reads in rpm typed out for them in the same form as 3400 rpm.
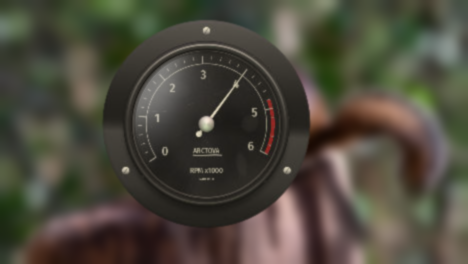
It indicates 4000 rpm
